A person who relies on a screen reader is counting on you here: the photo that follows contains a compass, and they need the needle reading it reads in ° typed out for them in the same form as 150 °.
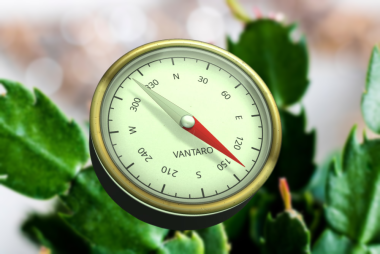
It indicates 140 °
